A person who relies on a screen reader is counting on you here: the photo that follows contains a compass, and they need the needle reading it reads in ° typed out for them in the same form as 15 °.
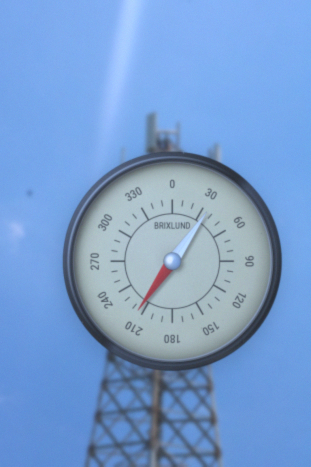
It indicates 215 °
